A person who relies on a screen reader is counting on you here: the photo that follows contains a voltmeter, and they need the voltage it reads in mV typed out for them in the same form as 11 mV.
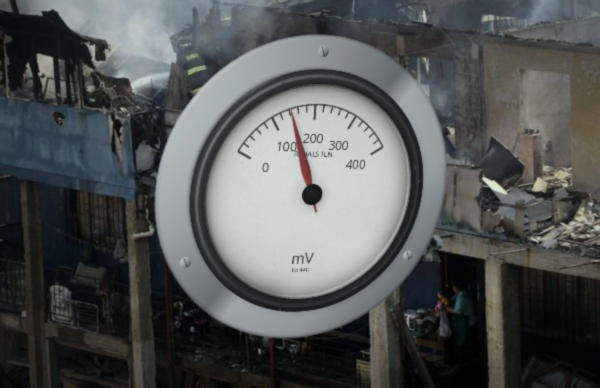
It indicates 140 mV
